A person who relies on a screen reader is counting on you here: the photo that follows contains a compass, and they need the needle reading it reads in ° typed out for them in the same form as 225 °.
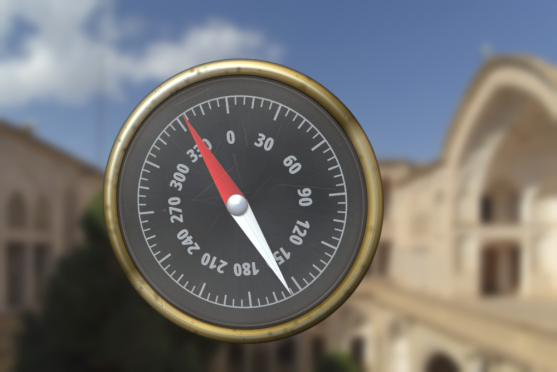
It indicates 335 °
